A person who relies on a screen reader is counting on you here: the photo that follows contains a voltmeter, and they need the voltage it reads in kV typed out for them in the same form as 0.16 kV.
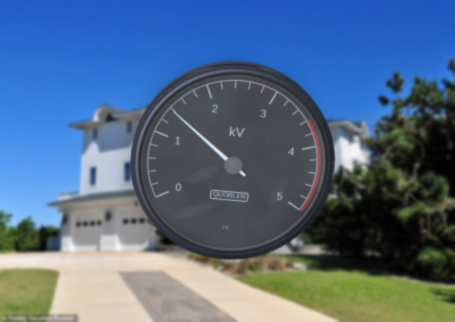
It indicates 1.4 kV
